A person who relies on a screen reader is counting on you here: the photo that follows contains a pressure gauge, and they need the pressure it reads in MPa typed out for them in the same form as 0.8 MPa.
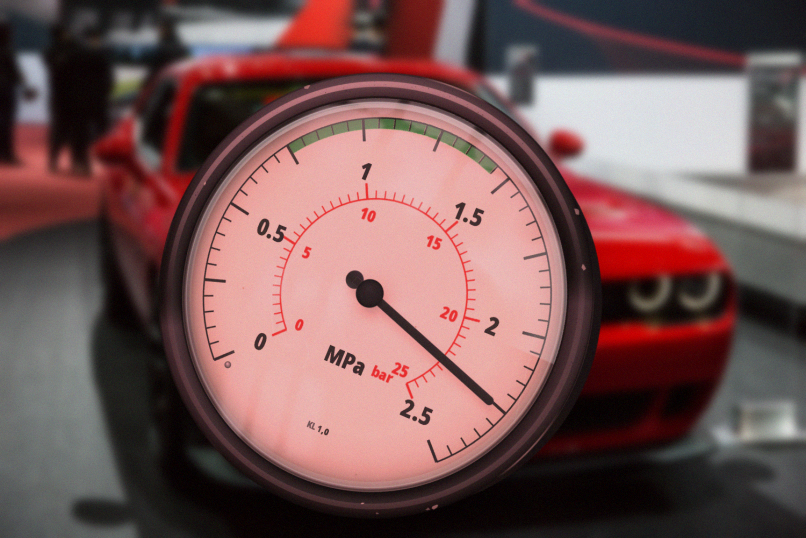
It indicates 2.25 MPa
